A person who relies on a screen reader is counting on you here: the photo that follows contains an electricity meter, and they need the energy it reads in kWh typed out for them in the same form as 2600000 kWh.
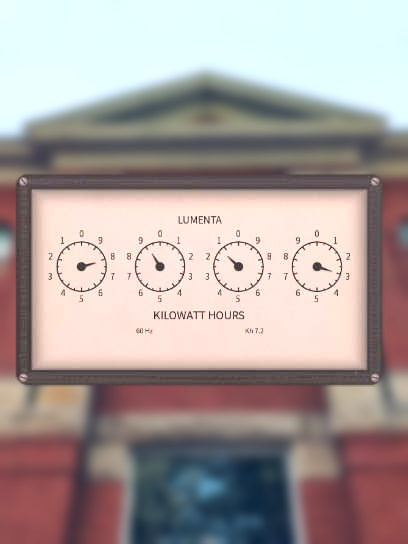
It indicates 7913 kWh
